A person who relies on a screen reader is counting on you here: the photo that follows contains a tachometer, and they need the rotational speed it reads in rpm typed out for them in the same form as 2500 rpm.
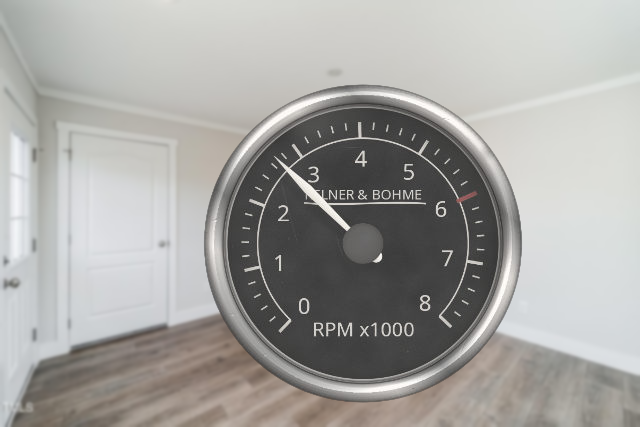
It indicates 2700 rpm
